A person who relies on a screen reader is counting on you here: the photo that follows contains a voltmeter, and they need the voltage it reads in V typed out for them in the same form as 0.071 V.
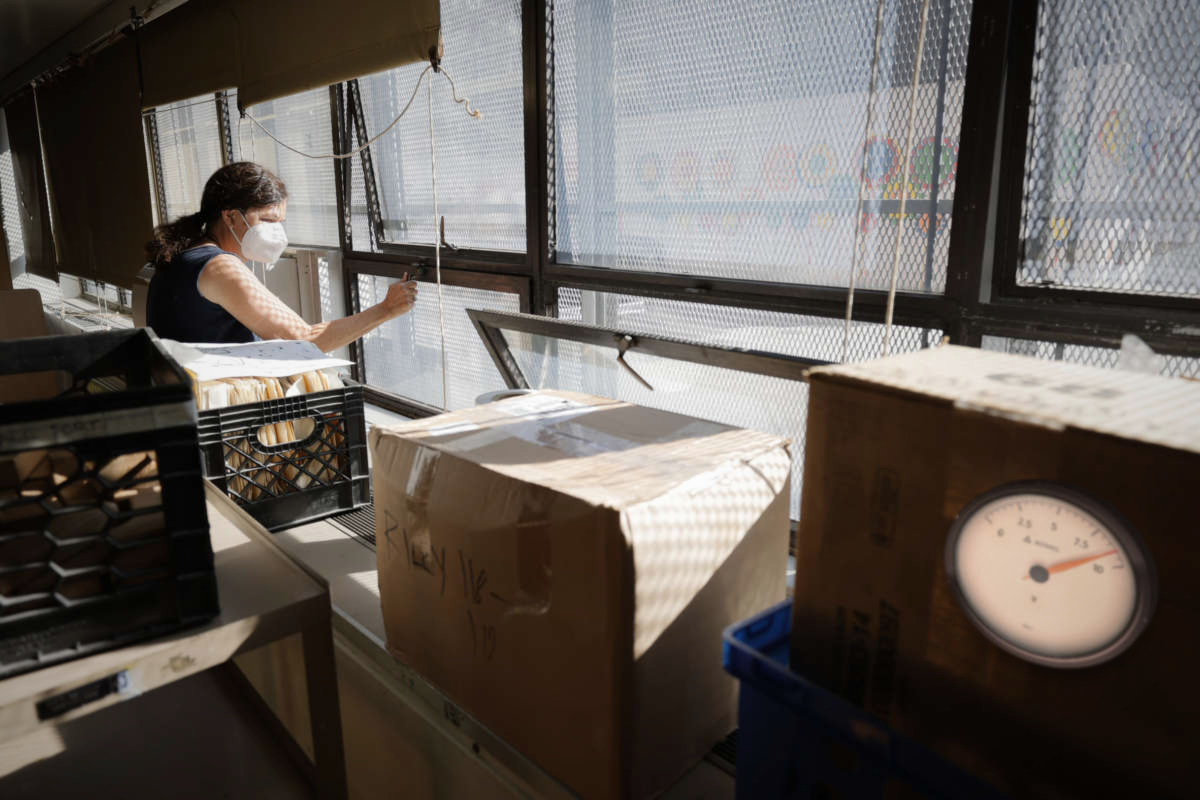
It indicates 9 V
